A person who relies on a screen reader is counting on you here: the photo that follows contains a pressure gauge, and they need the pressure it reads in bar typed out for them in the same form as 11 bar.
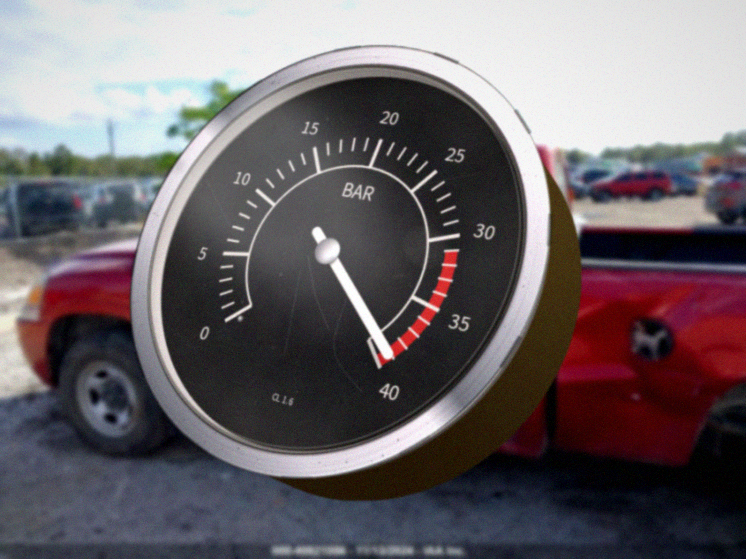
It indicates 39 bar
